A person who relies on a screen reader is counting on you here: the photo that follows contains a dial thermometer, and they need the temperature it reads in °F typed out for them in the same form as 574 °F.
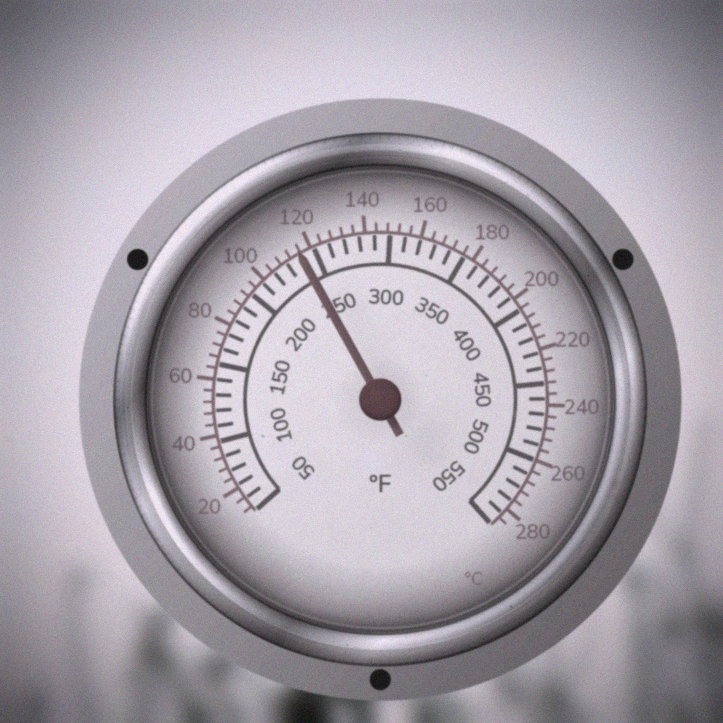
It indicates 240 °F
